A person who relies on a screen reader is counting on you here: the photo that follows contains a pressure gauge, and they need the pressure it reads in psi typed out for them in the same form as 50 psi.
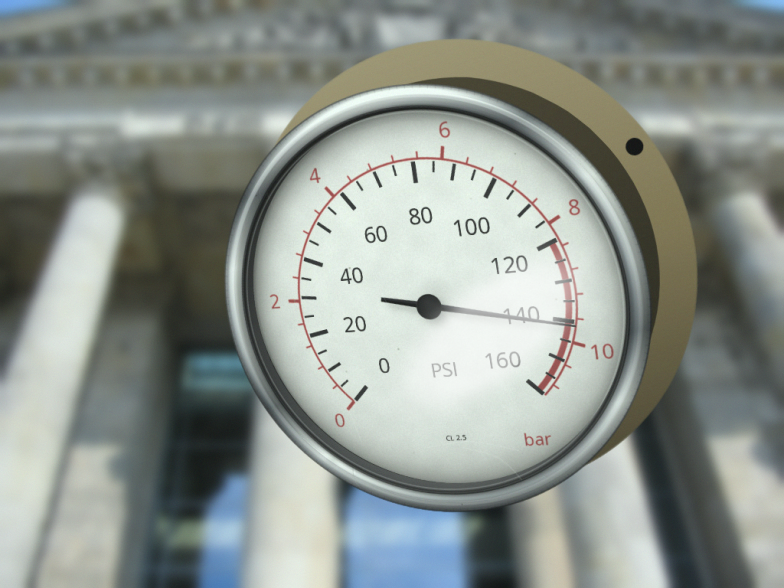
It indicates 140 psi
